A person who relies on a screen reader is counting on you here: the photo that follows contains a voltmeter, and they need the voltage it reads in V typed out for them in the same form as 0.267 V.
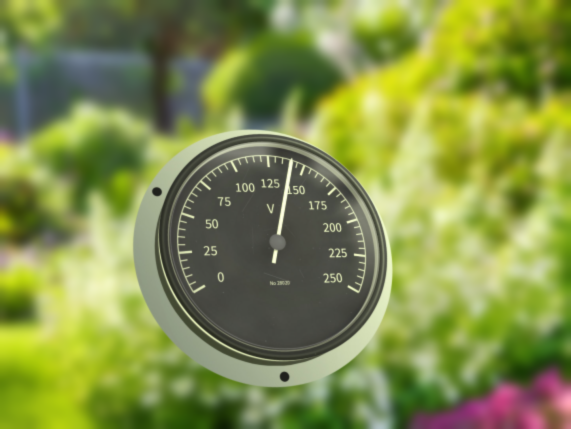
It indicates 140 V
